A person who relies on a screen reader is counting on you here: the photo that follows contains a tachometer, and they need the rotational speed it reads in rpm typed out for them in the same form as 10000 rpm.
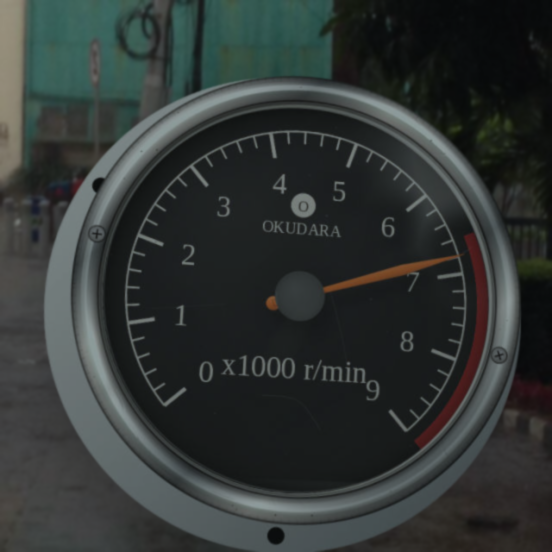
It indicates 6800 rpm
